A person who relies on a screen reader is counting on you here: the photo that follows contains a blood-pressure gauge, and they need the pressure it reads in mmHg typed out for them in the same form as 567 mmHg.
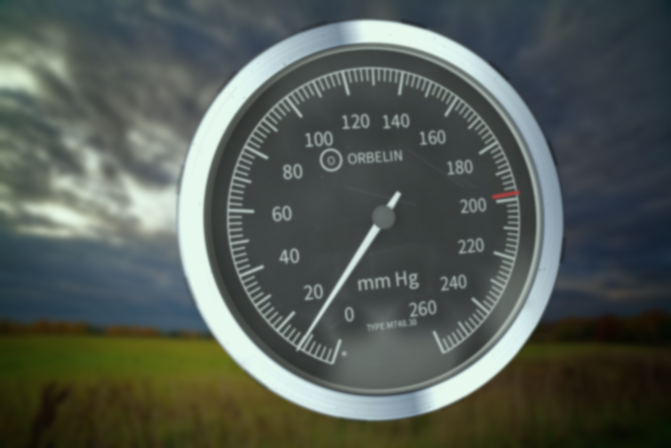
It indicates 12 mmHg
